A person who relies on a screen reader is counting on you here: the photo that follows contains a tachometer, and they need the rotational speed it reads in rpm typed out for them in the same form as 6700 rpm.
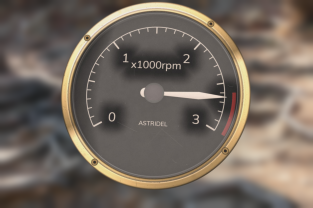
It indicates 2650 rpm
